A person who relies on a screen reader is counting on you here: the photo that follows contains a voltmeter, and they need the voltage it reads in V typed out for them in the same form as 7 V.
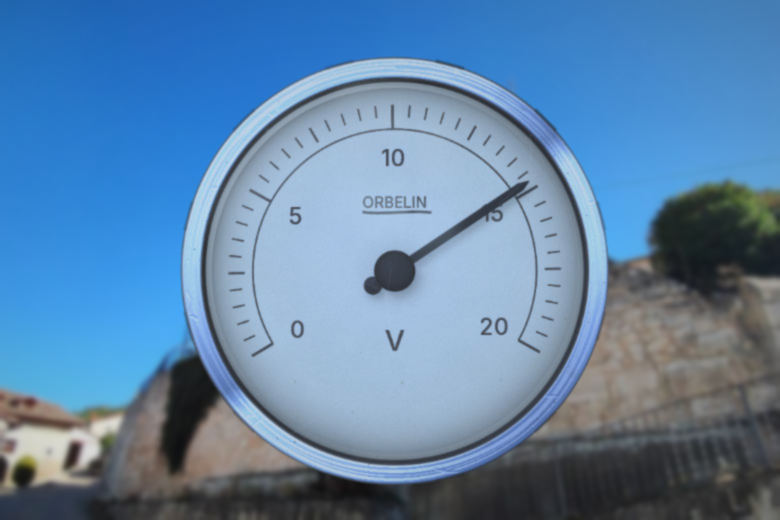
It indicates 14.75 V
